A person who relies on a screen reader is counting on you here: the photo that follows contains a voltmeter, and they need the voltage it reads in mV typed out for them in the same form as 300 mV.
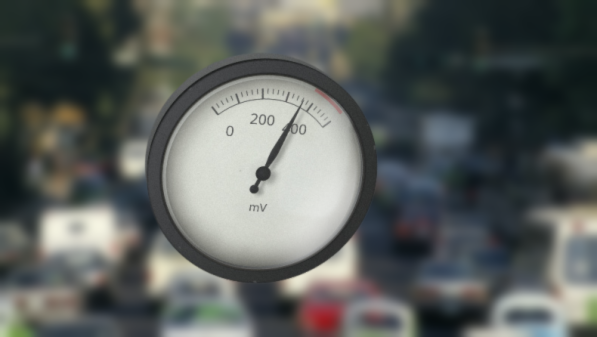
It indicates 360 mV
